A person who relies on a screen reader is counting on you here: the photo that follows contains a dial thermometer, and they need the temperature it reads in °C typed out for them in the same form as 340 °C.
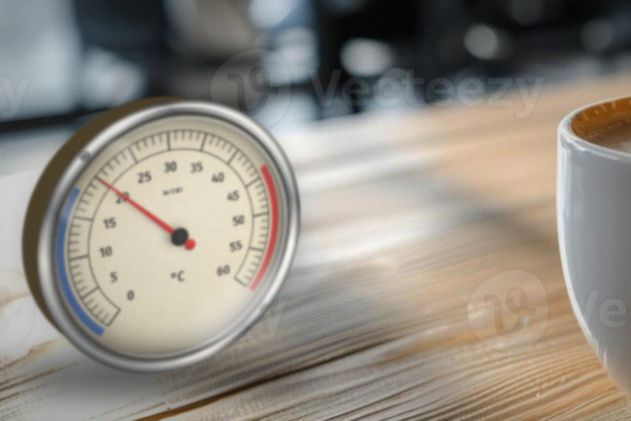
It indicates 20 °C
